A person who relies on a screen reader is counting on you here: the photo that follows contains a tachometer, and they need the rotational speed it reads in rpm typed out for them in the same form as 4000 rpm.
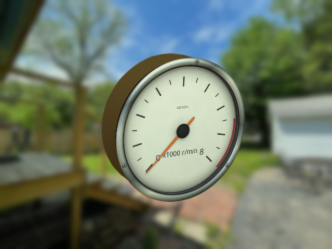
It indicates 0 rpm
